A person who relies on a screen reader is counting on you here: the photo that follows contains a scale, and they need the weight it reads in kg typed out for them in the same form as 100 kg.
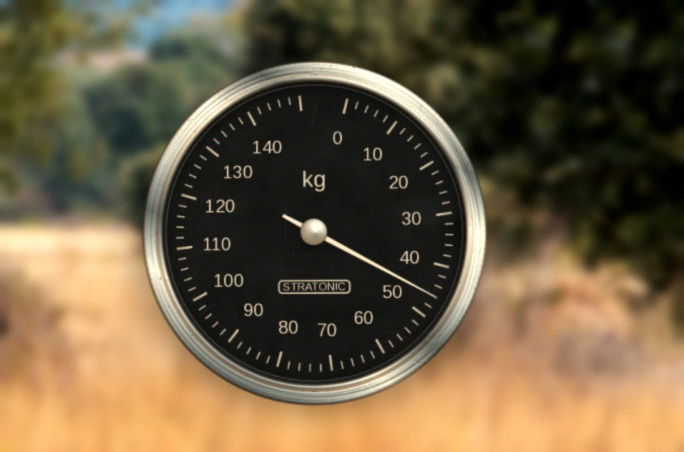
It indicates 46 kg
